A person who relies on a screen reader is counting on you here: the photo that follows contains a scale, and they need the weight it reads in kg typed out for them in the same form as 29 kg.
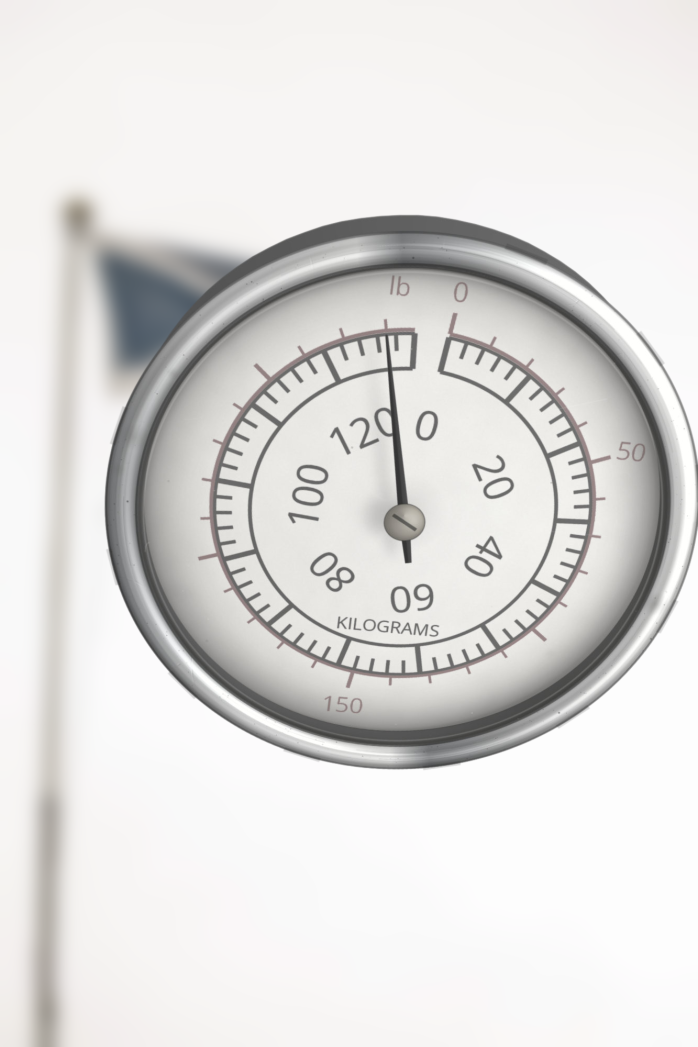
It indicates 127 kg
